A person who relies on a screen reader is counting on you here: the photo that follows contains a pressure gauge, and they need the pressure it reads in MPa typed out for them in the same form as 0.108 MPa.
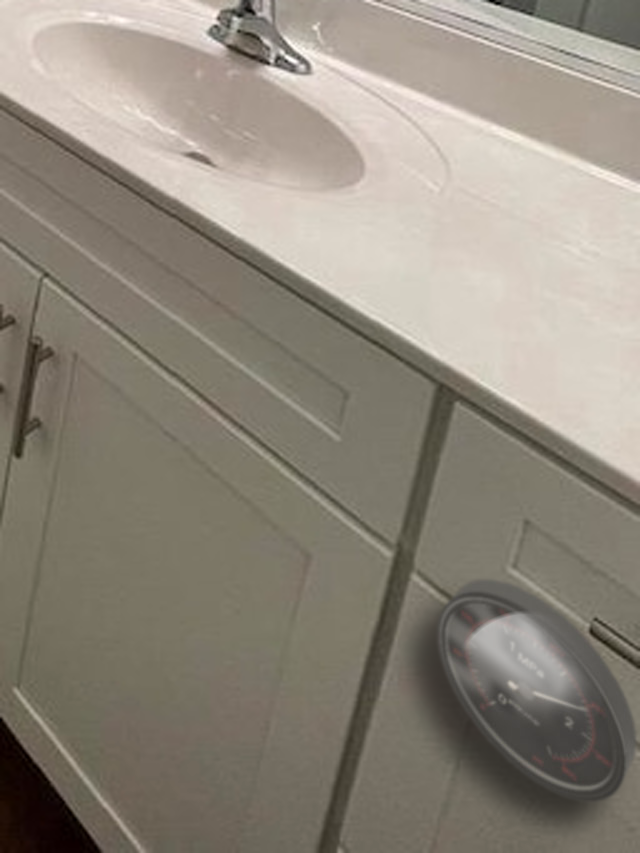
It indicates 1.75 MPa
